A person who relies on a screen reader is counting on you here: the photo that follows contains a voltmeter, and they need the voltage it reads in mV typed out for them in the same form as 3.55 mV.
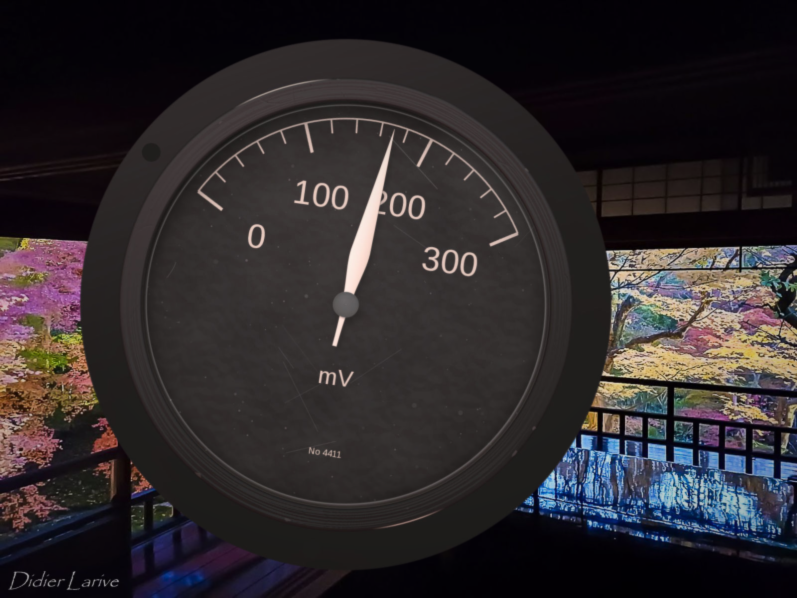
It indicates 170 mV
